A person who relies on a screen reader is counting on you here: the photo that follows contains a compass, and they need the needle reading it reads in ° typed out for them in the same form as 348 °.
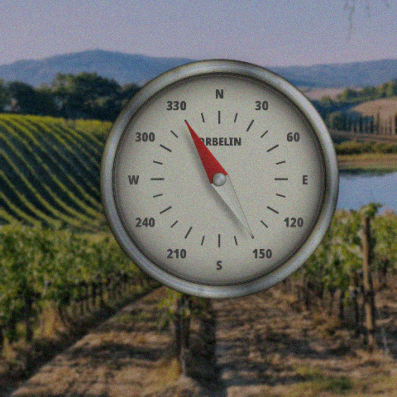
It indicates 330 °
